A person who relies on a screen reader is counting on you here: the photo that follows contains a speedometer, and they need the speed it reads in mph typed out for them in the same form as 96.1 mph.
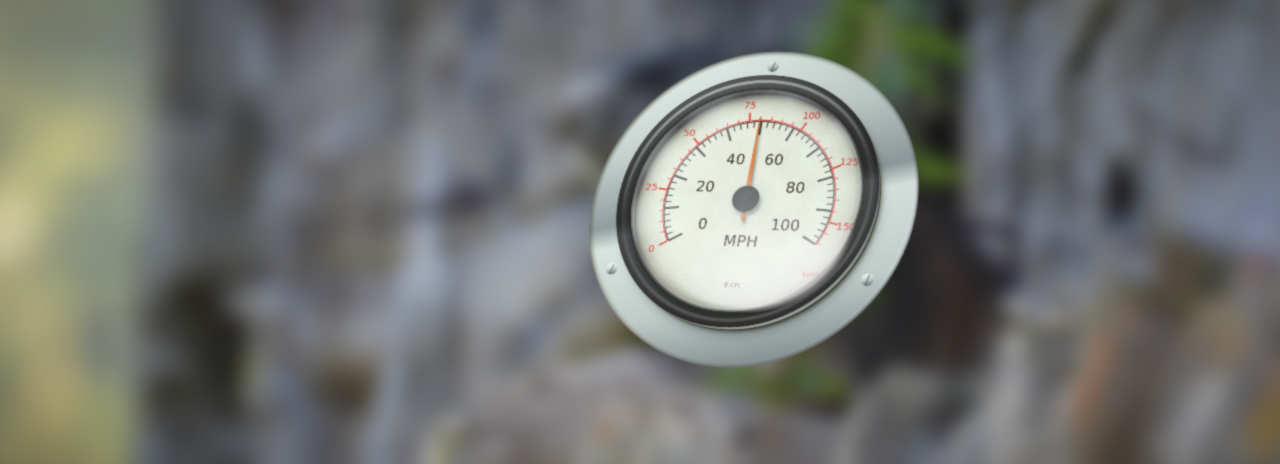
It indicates 50 mph
